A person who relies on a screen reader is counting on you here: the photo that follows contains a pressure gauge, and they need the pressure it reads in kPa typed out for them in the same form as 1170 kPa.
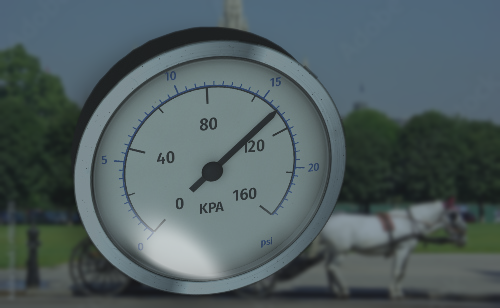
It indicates 110 kPa
